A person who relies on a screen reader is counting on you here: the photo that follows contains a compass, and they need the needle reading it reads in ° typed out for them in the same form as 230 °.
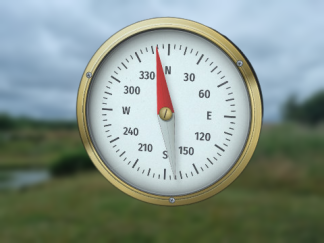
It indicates 350 °
